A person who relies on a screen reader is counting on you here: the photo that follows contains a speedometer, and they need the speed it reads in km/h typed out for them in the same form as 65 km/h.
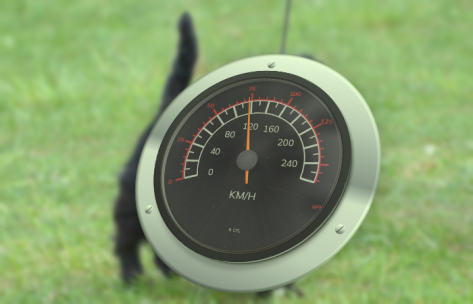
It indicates 120 km/h
